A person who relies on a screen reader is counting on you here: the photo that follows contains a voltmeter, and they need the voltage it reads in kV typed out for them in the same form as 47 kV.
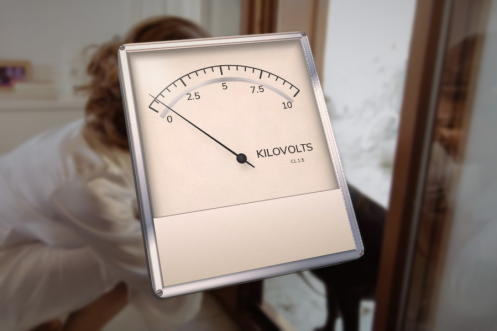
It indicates 0.5 kV
